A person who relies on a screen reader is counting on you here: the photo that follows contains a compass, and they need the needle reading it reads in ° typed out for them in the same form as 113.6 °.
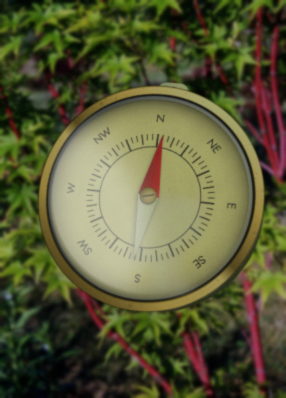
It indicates 5 °
